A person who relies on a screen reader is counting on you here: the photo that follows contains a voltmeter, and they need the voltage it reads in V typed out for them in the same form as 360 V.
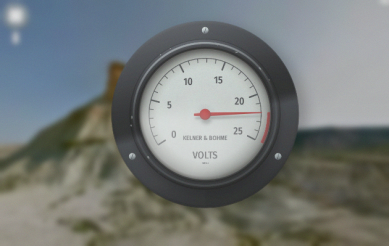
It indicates 22 V
